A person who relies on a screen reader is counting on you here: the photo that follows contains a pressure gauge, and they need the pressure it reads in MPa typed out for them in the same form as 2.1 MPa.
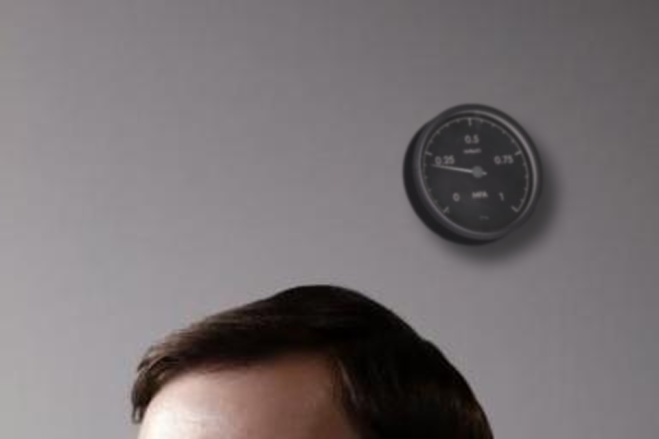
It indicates 0.2 MPa
